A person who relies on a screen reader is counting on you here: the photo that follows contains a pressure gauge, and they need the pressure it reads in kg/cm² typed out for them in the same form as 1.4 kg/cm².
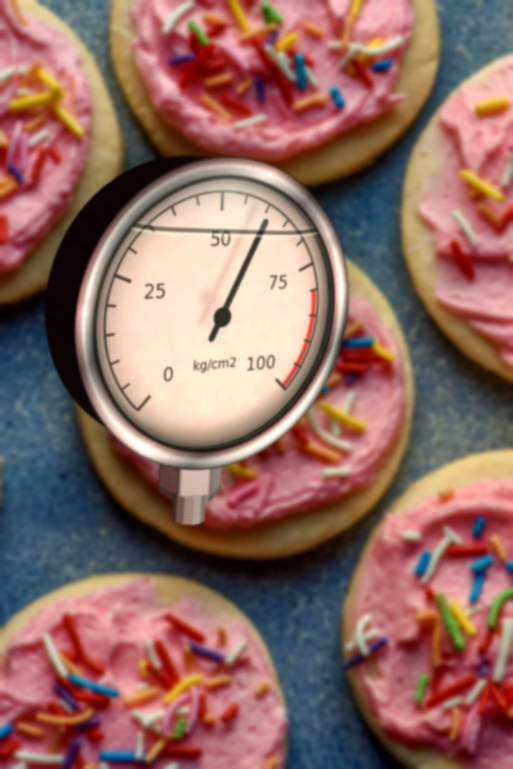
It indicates 60 kg/cm²
